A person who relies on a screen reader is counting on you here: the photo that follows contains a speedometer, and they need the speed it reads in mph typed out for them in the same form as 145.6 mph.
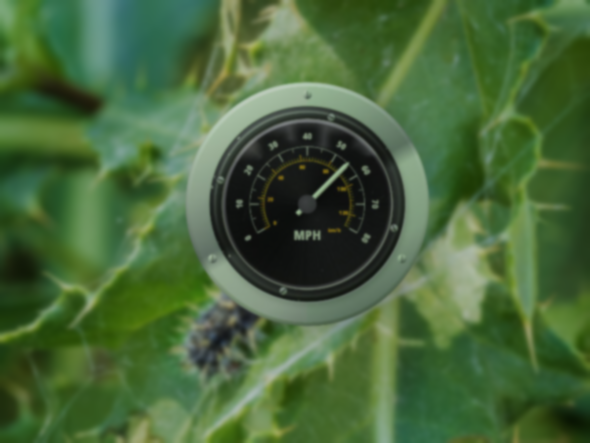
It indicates 55 mph
